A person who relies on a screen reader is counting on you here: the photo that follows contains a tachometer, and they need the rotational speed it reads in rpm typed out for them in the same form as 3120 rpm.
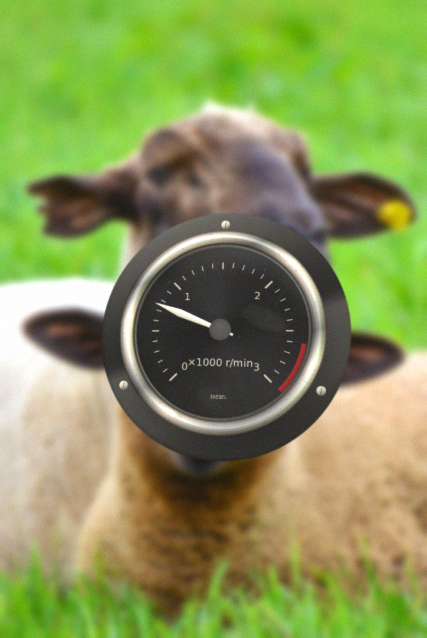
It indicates 750 rpm
